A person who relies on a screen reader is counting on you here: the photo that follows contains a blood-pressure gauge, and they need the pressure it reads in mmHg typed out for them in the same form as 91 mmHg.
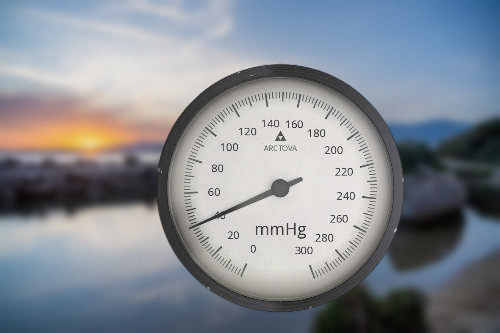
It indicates 40 mmHg
